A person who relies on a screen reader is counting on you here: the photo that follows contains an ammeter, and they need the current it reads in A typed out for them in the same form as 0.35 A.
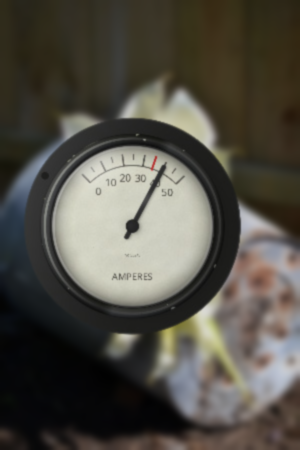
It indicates 40 A
